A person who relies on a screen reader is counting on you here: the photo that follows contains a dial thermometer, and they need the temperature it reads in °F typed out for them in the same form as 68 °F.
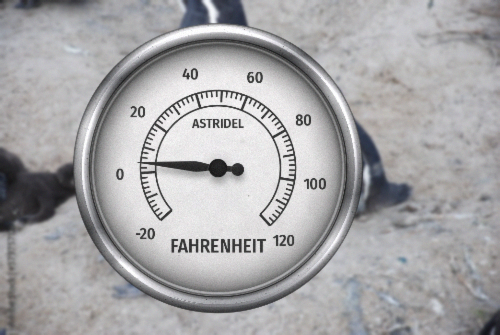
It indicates 4 °F
